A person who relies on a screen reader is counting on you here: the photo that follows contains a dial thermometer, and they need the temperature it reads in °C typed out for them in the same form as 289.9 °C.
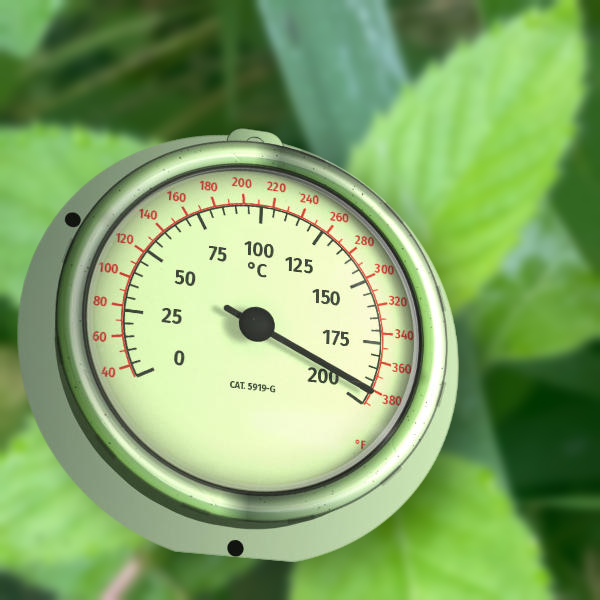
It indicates 195 °C
